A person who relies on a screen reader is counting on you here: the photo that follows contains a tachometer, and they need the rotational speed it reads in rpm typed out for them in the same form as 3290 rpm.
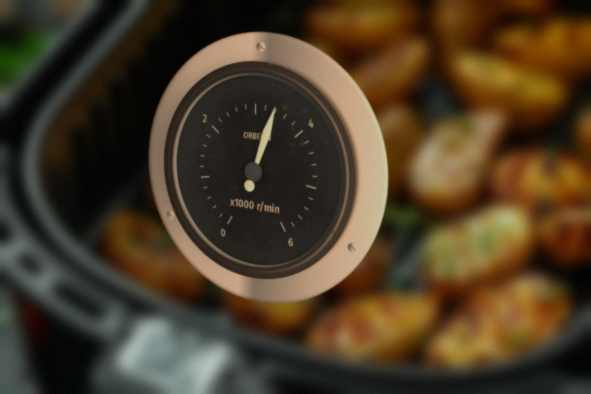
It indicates 3400 rpm
